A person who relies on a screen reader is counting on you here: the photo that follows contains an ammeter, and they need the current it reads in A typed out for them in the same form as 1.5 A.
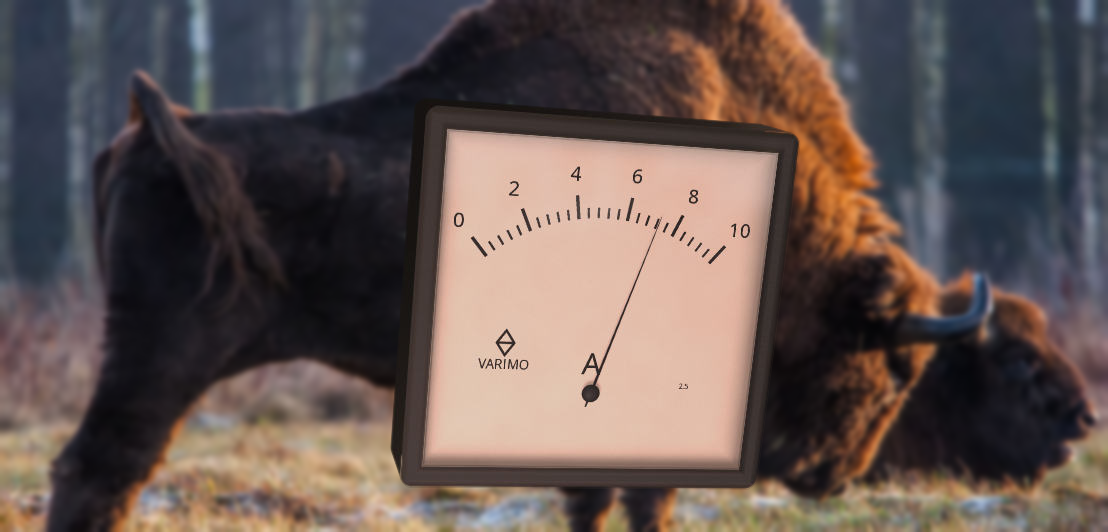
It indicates 7.2 A
